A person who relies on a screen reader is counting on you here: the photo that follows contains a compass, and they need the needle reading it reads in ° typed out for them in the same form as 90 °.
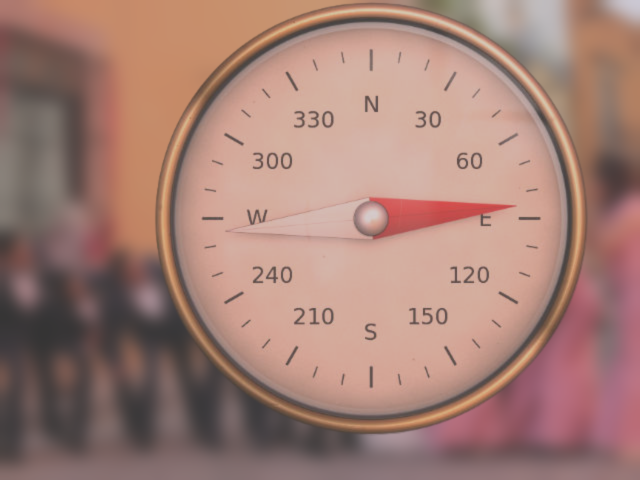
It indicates 85 °
